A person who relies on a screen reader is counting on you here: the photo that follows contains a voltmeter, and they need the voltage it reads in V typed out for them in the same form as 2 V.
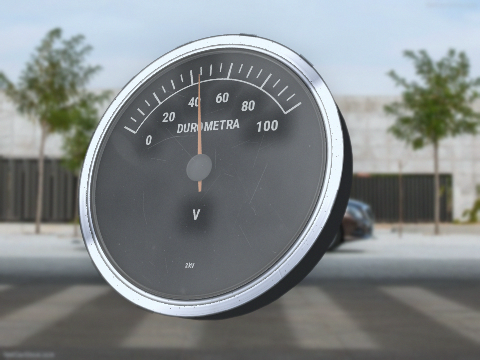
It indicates 45 V
